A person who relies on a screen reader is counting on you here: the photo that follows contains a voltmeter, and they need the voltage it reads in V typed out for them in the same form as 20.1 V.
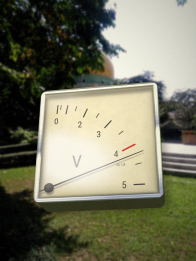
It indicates 4.25 V
